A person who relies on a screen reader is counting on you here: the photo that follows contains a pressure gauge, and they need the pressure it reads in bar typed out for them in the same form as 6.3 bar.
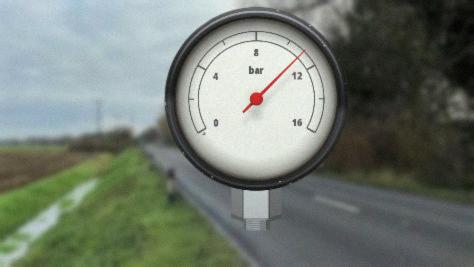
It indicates 11 bar
